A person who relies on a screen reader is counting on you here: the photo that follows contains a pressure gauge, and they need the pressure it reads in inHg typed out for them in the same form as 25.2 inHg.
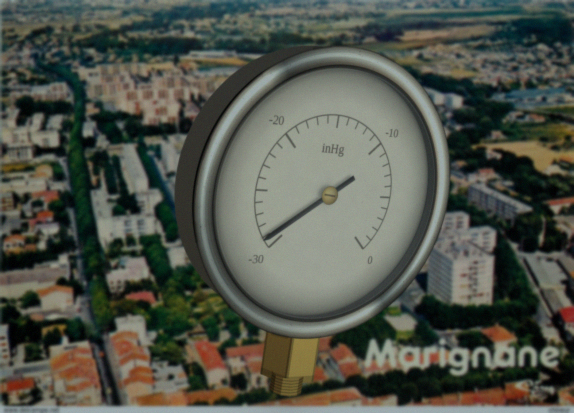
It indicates -29 inHg
